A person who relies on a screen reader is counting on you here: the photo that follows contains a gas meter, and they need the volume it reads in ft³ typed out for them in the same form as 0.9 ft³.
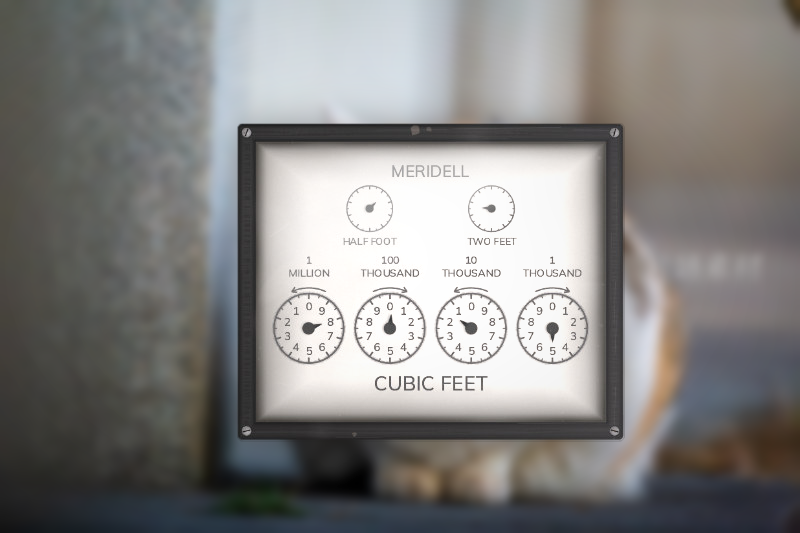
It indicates 801500 ft³
